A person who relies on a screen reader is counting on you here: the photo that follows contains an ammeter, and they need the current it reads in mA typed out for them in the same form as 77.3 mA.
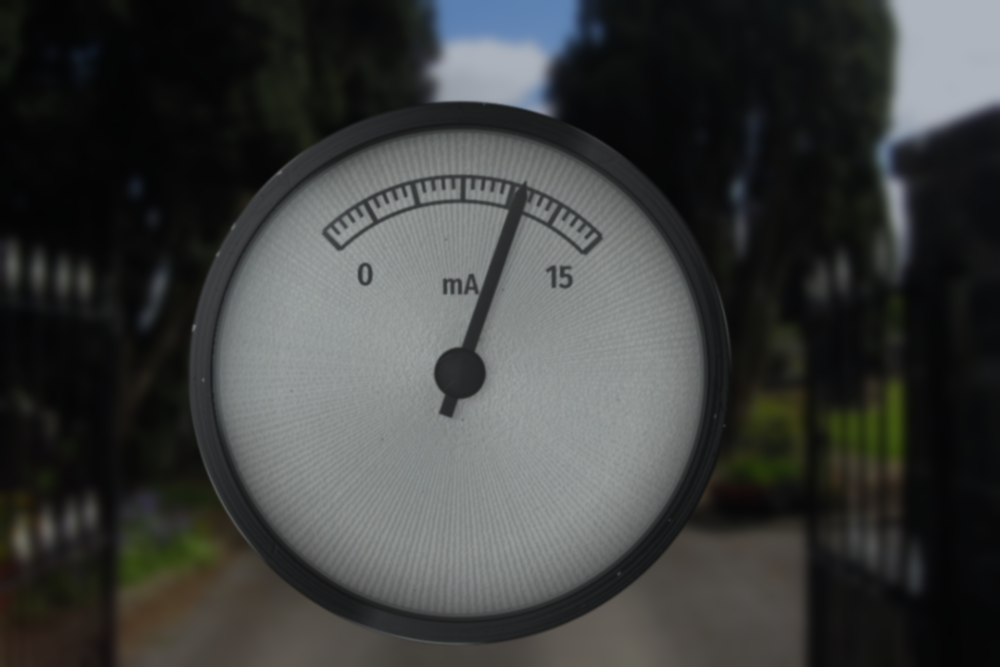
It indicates 10.5 mA
